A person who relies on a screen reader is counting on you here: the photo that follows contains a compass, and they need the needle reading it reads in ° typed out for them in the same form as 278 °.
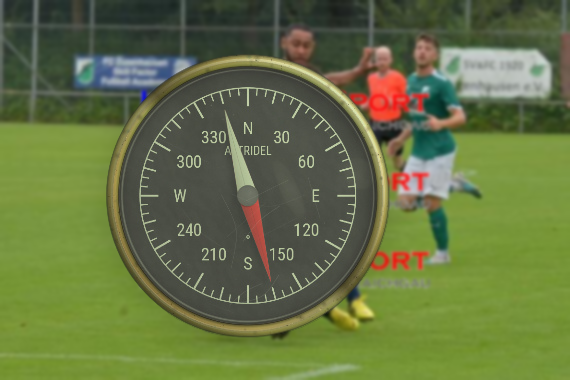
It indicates 165 °
